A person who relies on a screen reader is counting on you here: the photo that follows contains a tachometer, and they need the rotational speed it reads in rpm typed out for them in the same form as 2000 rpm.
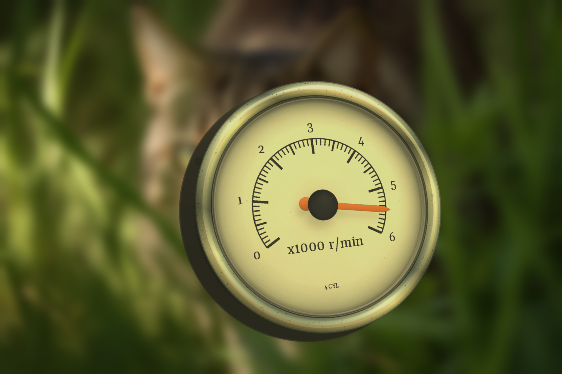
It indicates 5500 rpm
